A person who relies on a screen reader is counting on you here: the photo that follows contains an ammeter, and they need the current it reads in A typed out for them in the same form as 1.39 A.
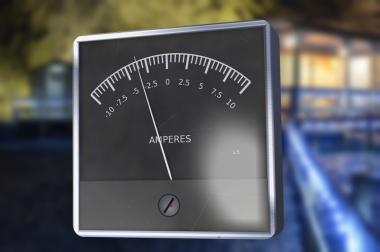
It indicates -3.5 A
